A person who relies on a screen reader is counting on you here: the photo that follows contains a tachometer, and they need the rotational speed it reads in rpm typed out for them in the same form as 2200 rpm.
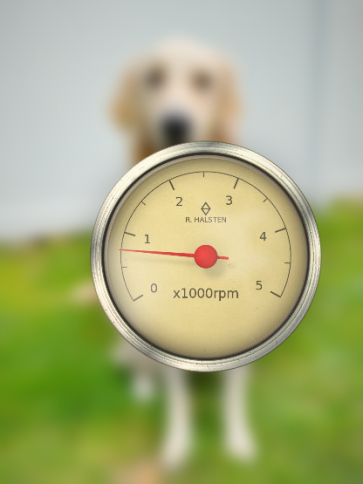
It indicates 750 rpm
